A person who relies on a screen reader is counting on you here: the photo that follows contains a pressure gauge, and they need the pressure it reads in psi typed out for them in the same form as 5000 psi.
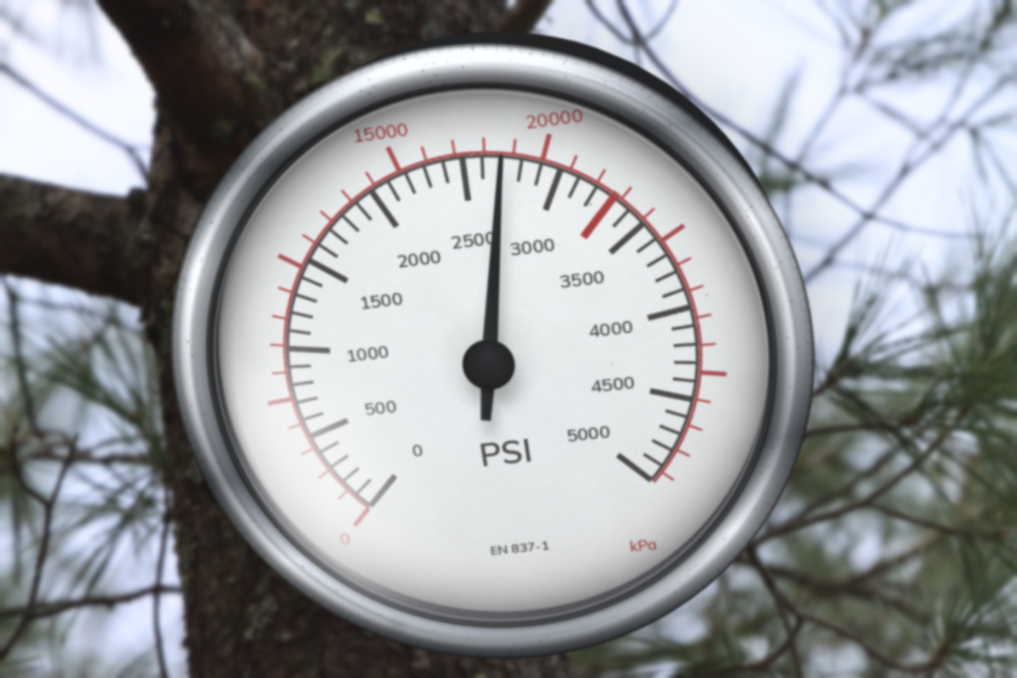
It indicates 2700 psi
